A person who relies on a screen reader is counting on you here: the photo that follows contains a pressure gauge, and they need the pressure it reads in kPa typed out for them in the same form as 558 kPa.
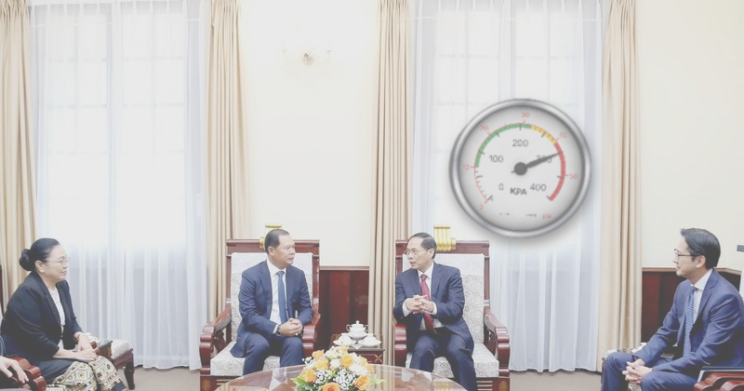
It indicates 300 kPa
